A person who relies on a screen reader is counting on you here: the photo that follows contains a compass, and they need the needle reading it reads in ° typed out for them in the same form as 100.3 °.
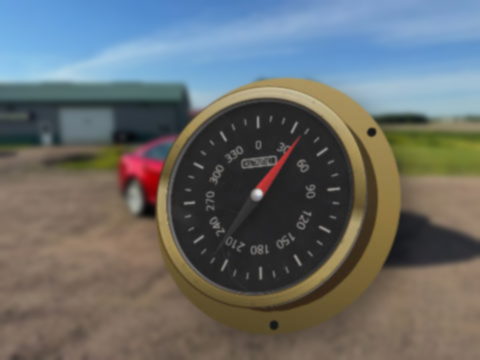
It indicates 40 °
